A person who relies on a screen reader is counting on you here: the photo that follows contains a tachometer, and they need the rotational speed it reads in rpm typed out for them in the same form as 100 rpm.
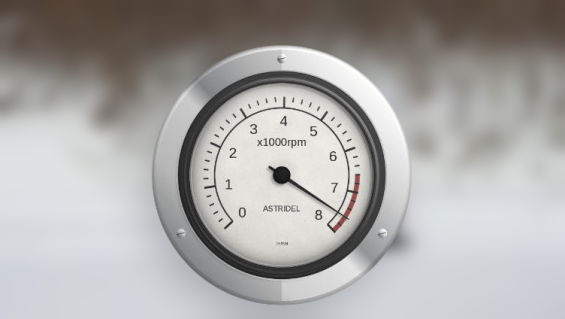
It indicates 7600 rpm
